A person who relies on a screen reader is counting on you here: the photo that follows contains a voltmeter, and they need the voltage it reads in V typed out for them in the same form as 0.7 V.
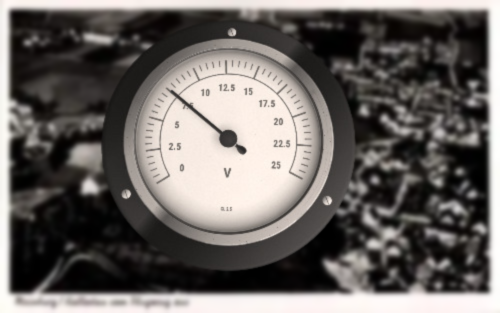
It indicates 7.5 V
